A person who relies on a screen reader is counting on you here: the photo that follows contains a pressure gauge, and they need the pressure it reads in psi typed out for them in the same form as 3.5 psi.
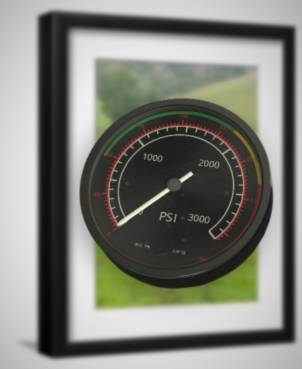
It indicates 0 psi
